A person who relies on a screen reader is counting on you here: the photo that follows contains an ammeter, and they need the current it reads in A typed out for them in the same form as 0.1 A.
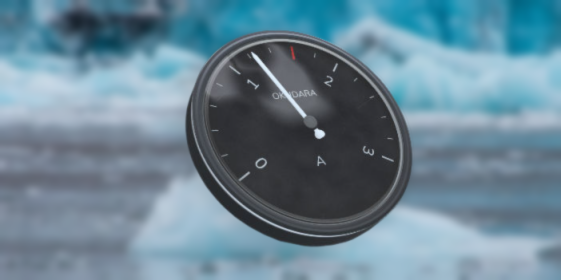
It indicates 1.2 A
